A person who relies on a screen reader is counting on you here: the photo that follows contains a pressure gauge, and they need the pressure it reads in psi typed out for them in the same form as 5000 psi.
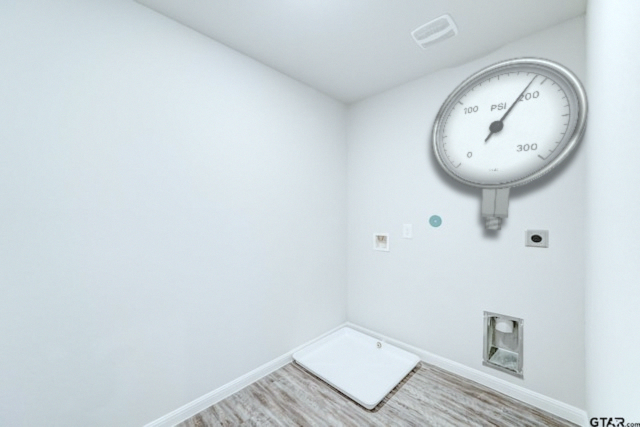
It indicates 190 psi
